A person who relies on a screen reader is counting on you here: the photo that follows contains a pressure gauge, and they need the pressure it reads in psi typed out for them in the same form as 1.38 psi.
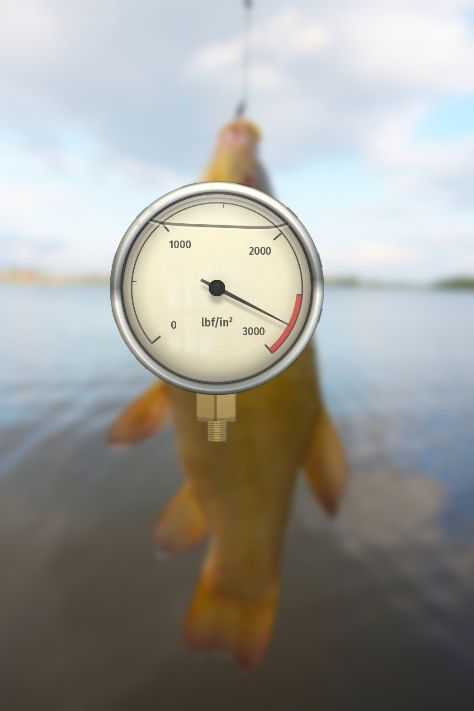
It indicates 2750 psi
